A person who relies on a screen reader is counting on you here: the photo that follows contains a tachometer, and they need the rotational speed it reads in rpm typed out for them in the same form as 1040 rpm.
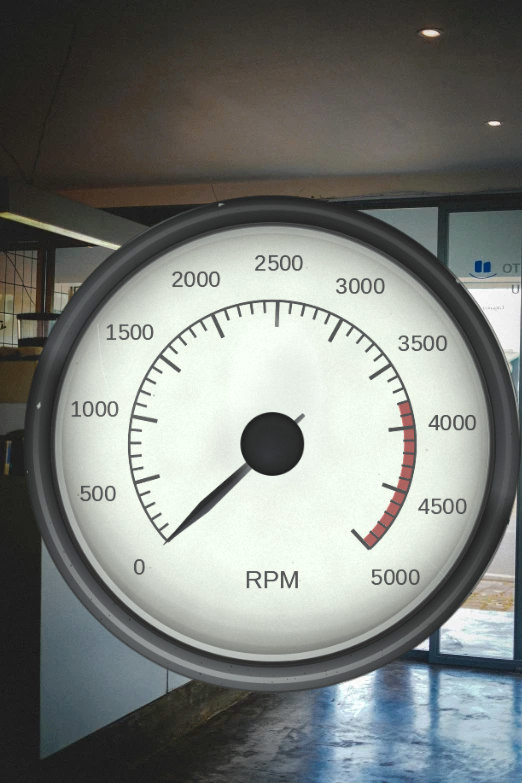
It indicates 0 rpm
